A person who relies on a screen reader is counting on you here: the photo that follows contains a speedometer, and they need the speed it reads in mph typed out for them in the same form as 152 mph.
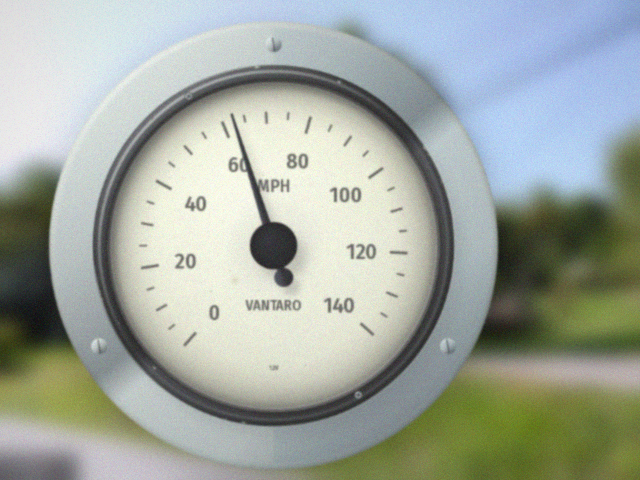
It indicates 62.5 mph
